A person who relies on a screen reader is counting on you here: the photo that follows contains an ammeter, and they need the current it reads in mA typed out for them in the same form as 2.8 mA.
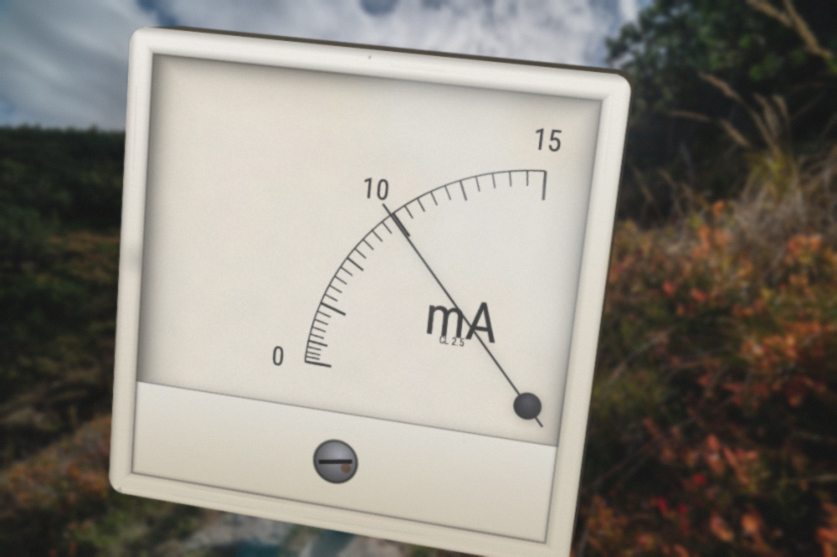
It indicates 10 mA
